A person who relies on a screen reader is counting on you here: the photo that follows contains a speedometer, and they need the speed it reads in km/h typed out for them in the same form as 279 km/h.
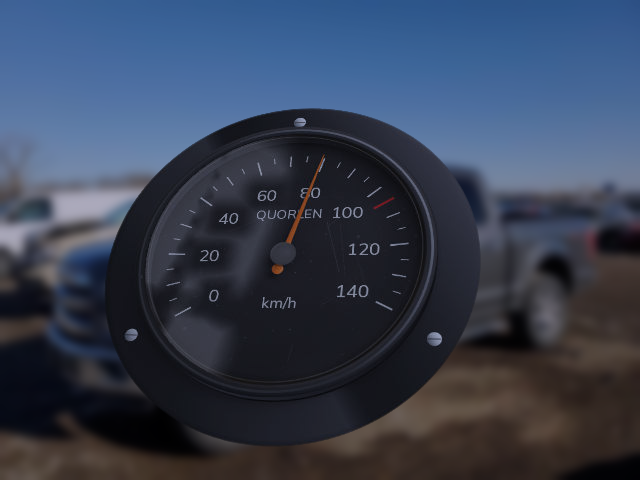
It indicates 80 km/h
